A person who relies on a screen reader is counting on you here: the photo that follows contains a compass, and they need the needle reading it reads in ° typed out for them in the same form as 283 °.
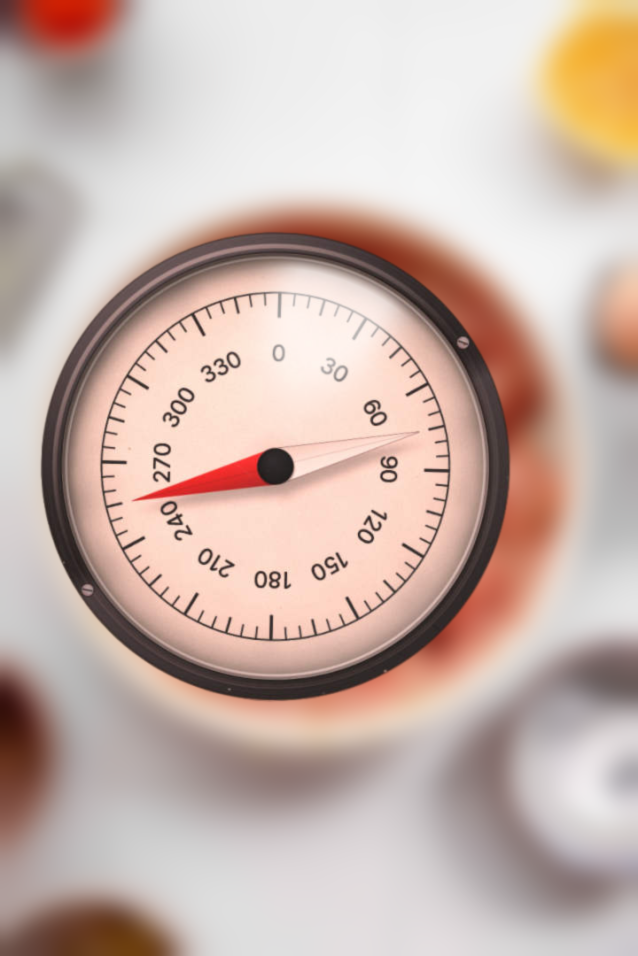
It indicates 255 °
